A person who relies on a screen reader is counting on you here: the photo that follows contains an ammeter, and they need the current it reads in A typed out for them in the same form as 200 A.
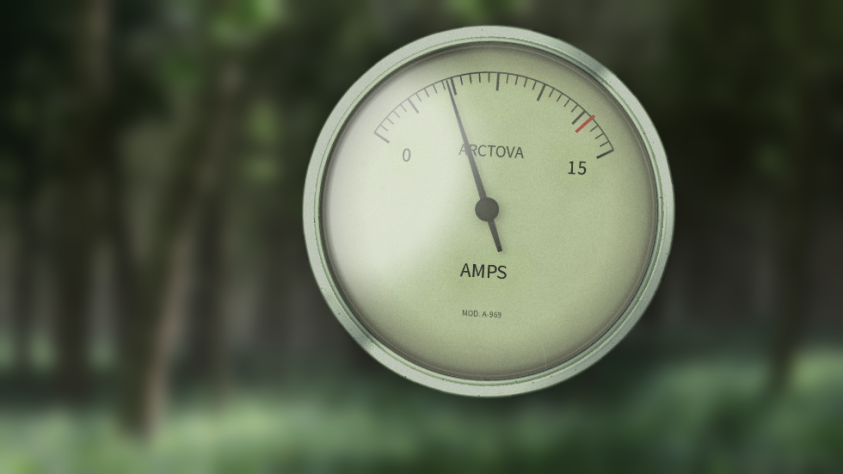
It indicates 4.75 A
